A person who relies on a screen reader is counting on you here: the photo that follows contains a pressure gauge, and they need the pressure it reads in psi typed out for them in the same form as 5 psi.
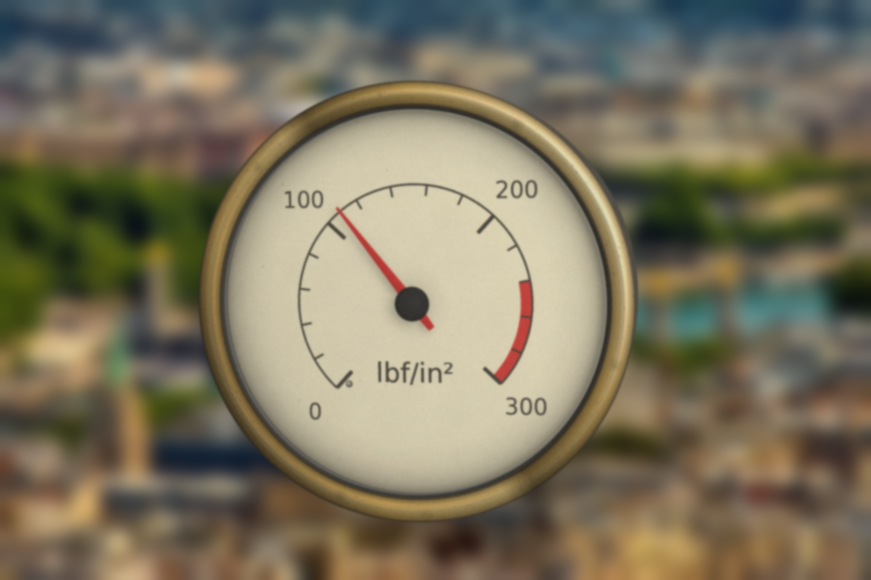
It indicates 110 psi
